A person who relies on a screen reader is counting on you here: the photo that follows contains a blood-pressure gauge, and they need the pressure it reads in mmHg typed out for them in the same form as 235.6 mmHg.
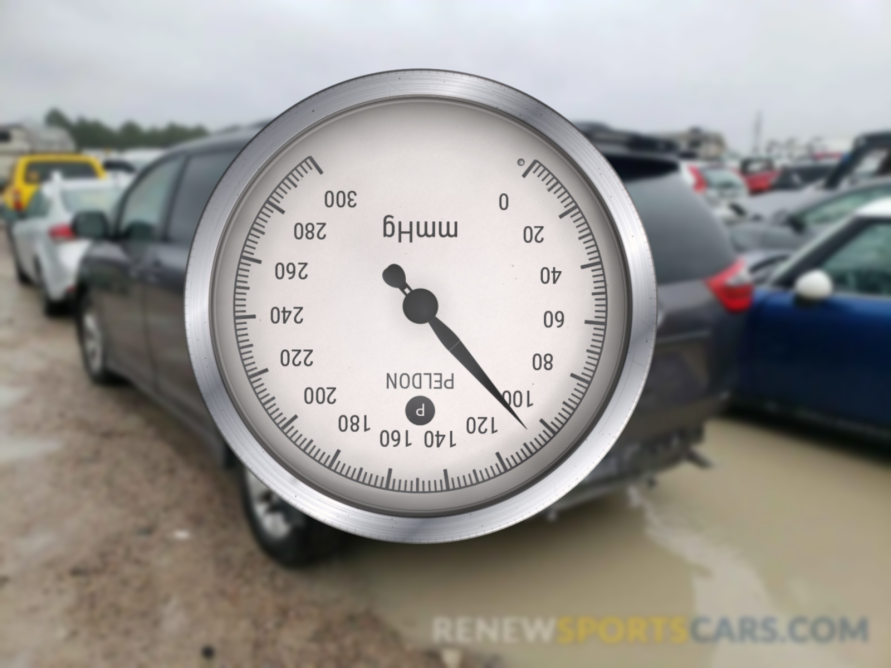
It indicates 106 mmHg
